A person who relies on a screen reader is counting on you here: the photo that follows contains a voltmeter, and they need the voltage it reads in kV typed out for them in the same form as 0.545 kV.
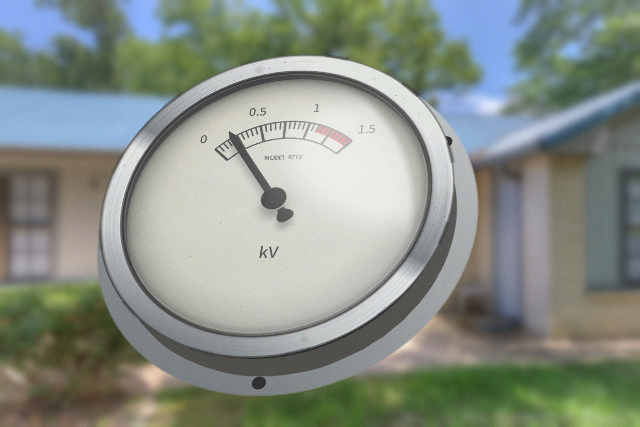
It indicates 0.2 kV
